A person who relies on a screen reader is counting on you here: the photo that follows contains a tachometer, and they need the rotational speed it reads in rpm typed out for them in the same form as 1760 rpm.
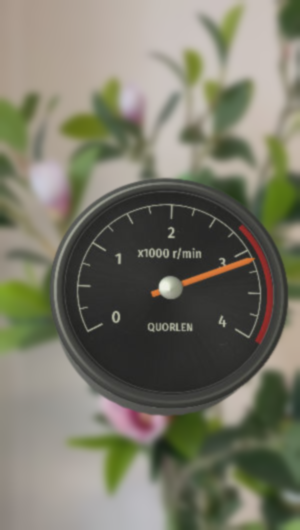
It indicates 3125 rpm
